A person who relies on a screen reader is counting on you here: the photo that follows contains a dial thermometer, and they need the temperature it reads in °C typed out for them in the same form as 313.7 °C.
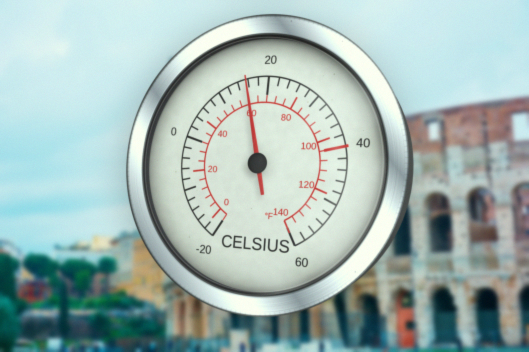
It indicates 16 °C
